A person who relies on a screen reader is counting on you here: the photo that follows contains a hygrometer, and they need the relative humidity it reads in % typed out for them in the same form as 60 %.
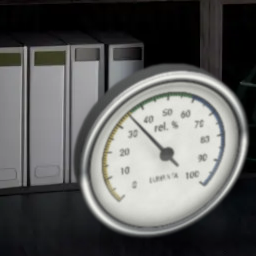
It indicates 35 %
